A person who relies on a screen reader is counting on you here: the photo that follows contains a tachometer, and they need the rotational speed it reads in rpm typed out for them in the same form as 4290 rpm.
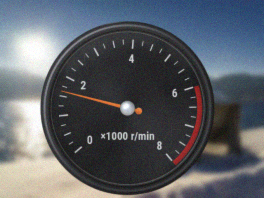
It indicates 1625 rpm
